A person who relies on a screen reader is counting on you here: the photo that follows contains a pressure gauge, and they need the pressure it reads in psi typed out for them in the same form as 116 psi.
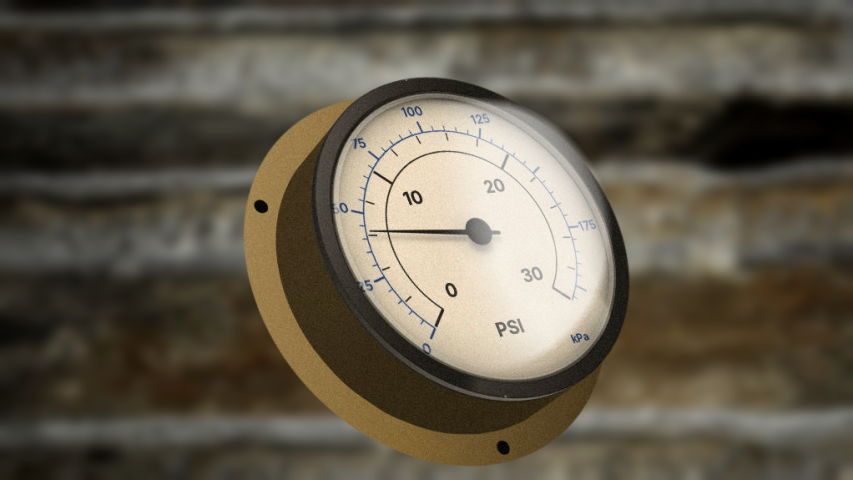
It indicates 6 psi
